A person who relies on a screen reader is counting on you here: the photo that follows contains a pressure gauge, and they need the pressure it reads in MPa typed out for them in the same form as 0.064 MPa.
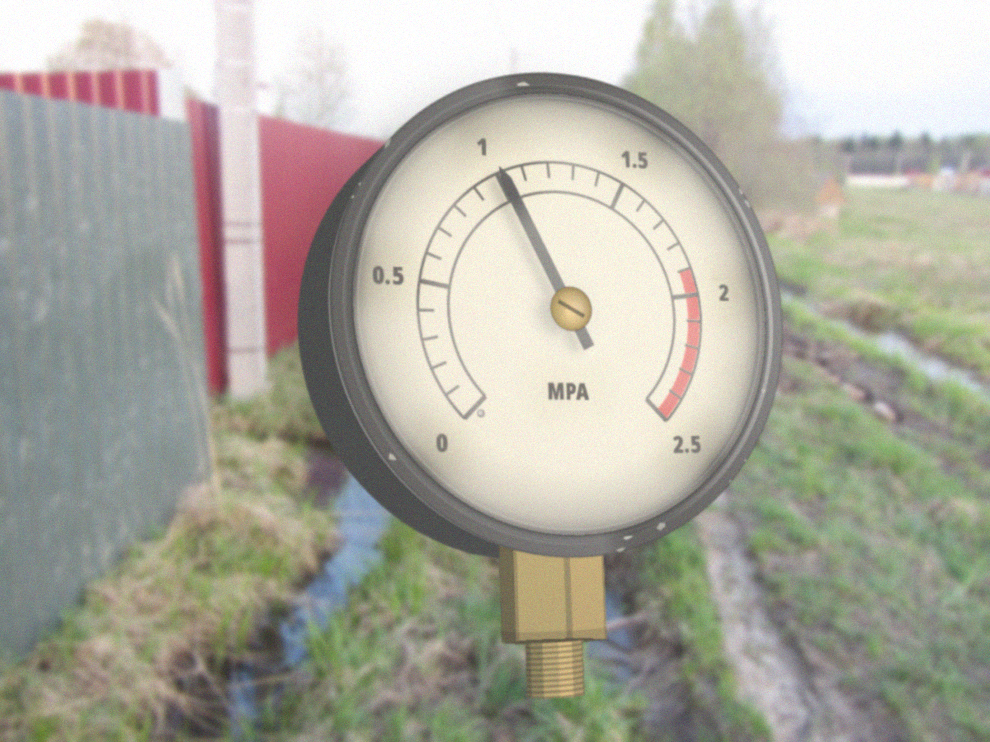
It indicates 1 MPa
